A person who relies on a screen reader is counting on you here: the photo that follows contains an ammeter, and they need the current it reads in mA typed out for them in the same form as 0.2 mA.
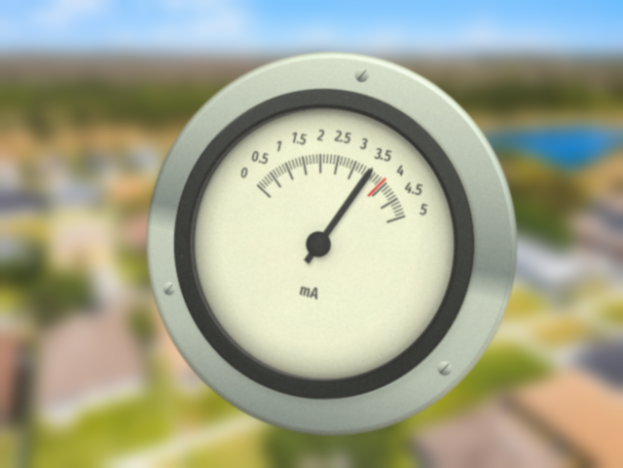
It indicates 3.5 mA
